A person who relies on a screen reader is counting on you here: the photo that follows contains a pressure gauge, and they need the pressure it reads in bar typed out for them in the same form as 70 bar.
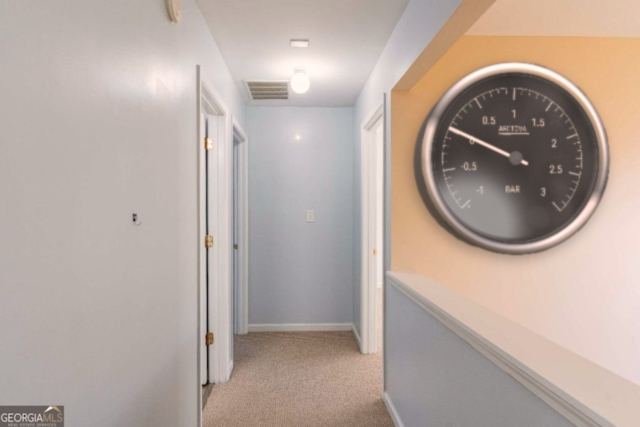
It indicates 0 bar
